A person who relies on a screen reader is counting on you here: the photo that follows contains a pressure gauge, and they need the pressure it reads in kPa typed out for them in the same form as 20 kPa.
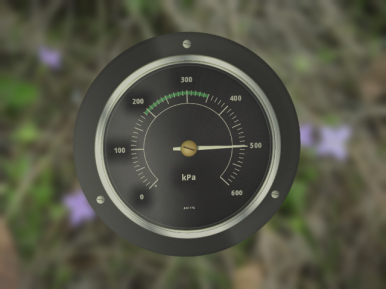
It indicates 500 kPa
